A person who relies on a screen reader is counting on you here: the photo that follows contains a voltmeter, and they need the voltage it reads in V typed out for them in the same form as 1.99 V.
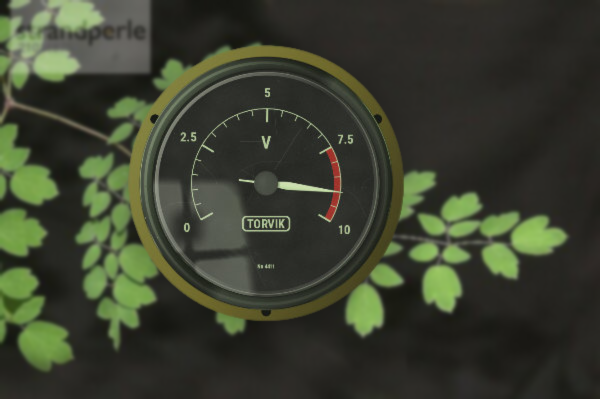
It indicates 9 V
